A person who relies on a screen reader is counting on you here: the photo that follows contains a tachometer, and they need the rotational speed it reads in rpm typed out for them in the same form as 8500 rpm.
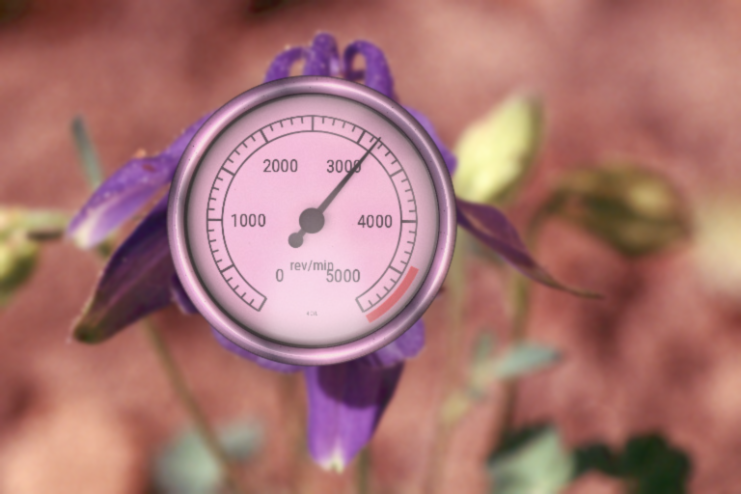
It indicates 3150 rpm
